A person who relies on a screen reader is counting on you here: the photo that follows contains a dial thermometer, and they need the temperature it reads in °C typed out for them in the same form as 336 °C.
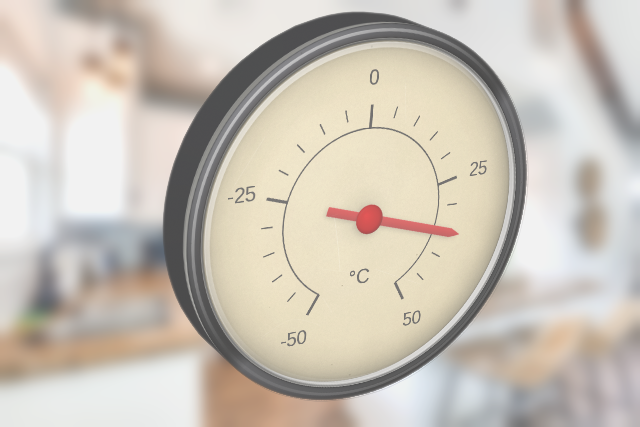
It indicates 35 °C
